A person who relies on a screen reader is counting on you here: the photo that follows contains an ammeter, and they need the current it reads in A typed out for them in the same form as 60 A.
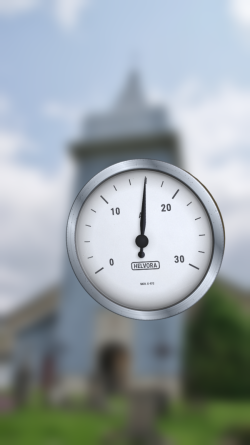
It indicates 16 A
